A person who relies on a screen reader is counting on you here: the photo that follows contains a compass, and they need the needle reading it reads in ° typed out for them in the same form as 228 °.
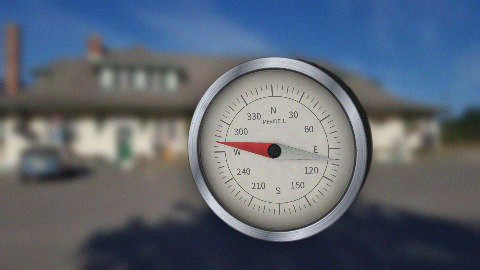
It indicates 280 °
